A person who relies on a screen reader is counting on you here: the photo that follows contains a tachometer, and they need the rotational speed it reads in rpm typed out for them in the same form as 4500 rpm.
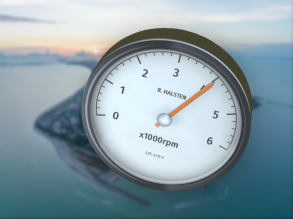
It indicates 4000 rpm
